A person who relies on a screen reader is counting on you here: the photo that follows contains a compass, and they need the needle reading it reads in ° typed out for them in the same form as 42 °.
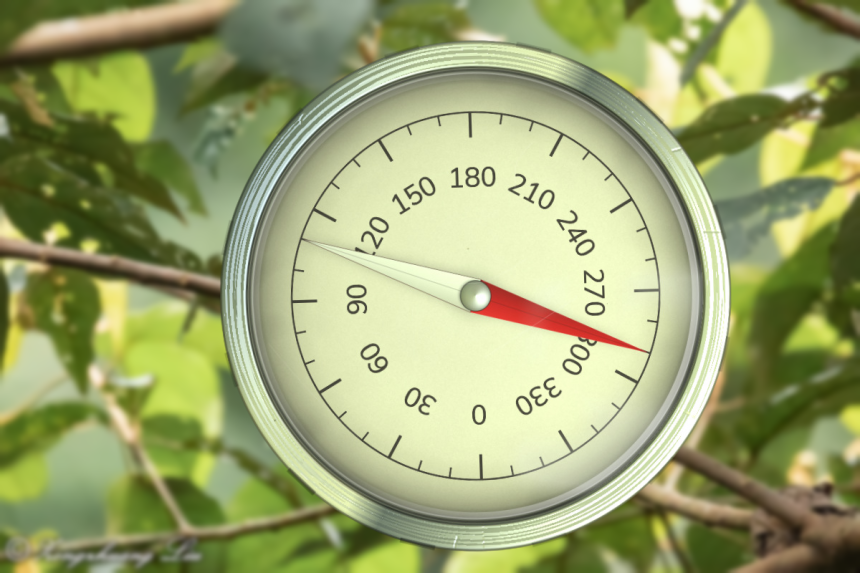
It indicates 290 °
